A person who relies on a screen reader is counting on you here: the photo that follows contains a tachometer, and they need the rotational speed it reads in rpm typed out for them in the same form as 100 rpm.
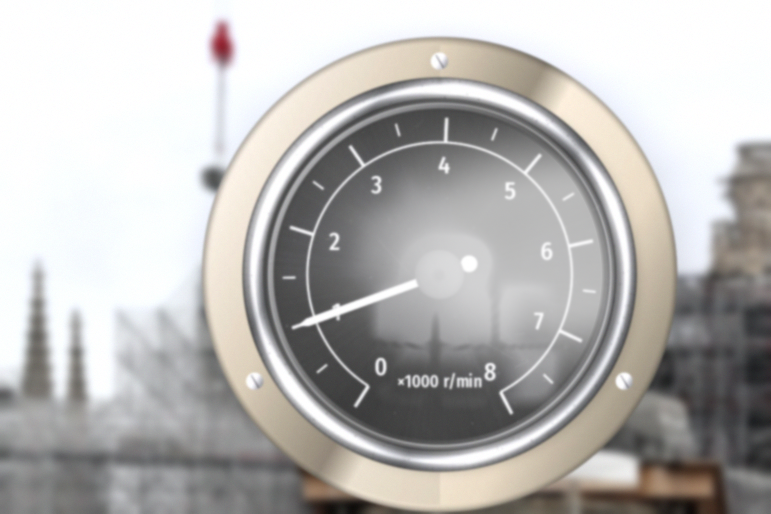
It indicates 1000 rpm
